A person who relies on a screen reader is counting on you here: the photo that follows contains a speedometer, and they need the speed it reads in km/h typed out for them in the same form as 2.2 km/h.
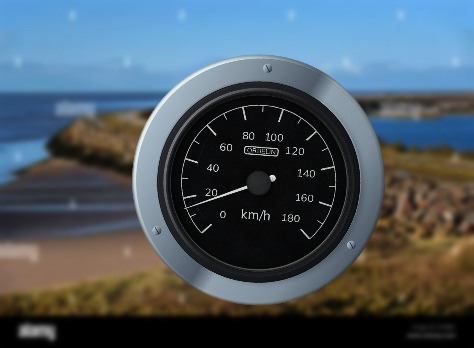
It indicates 15 km/h
